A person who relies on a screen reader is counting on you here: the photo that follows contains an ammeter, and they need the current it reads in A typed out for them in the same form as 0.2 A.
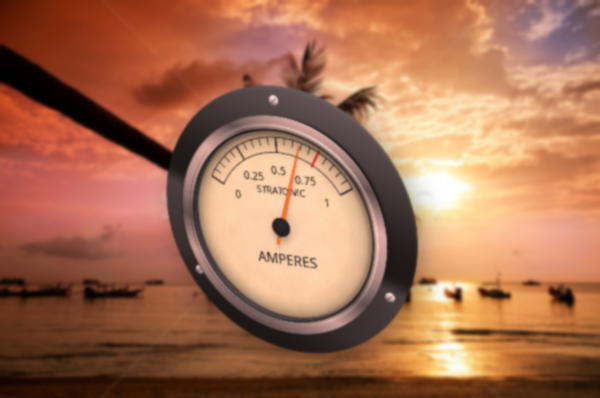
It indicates 0.65 A
